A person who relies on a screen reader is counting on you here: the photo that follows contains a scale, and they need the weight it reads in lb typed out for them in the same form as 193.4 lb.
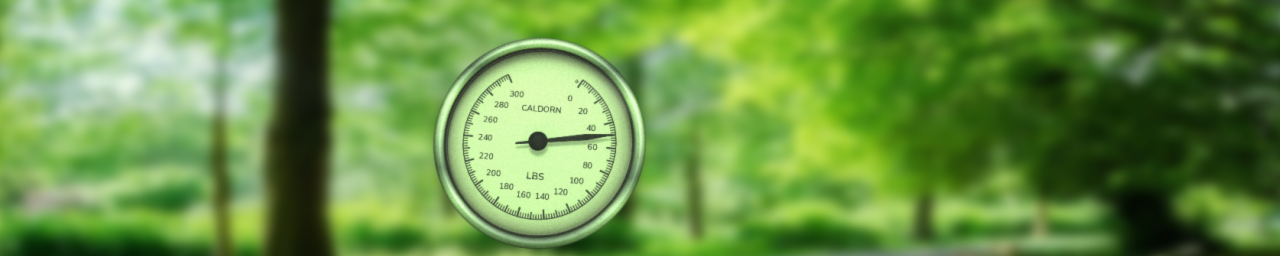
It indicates 50 lb
